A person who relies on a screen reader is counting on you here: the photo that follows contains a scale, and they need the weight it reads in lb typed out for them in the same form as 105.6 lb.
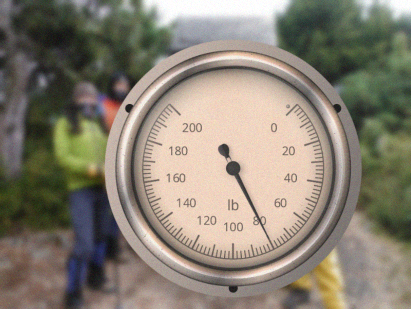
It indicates 80 lb
